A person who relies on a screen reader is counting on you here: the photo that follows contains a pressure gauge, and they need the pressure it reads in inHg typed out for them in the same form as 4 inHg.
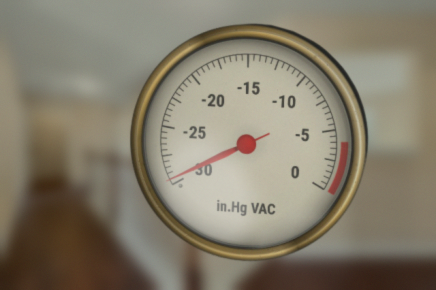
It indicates -29.5 inHg
